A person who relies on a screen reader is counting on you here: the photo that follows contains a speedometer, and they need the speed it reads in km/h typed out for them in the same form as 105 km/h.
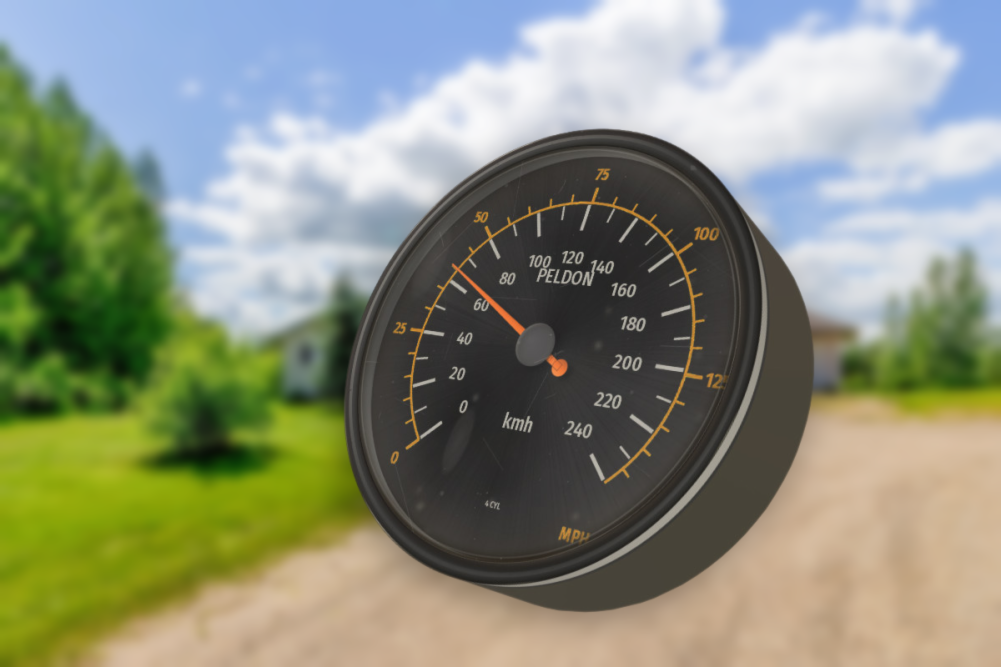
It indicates 65 km/h
